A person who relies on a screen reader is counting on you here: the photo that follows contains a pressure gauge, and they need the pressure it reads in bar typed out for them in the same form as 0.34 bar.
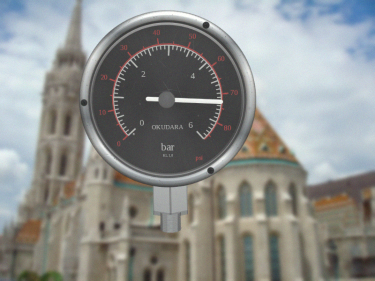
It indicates 5 bar
